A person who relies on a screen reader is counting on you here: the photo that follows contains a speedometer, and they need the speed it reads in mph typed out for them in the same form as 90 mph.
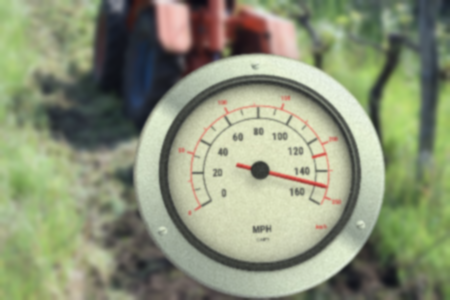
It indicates 150 mph
